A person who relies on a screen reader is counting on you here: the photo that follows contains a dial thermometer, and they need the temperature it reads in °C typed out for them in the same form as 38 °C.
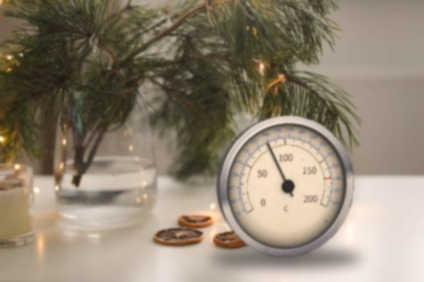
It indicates 80 °C
